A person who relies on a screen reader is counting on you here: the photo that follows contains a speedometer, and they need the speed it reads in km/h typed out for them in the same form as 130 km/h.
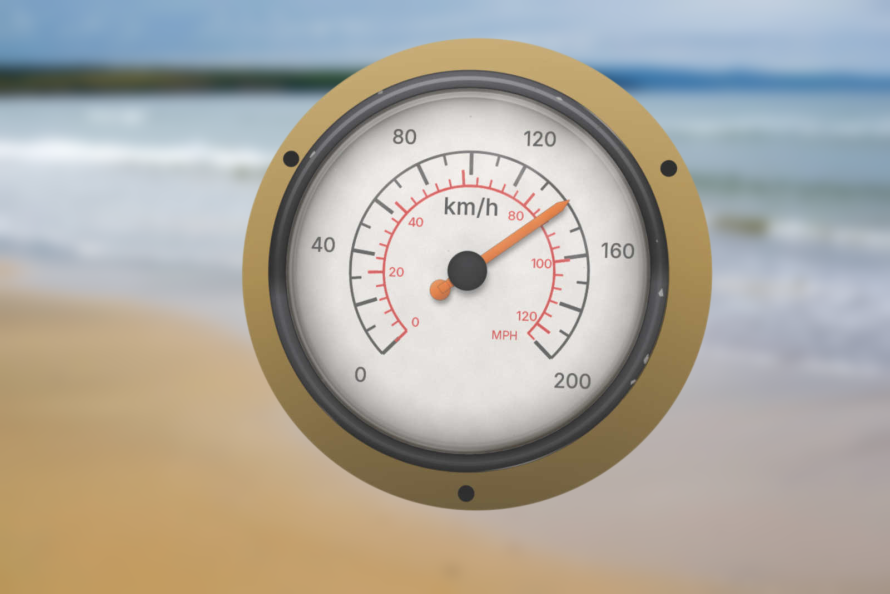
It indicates 140 km/h
